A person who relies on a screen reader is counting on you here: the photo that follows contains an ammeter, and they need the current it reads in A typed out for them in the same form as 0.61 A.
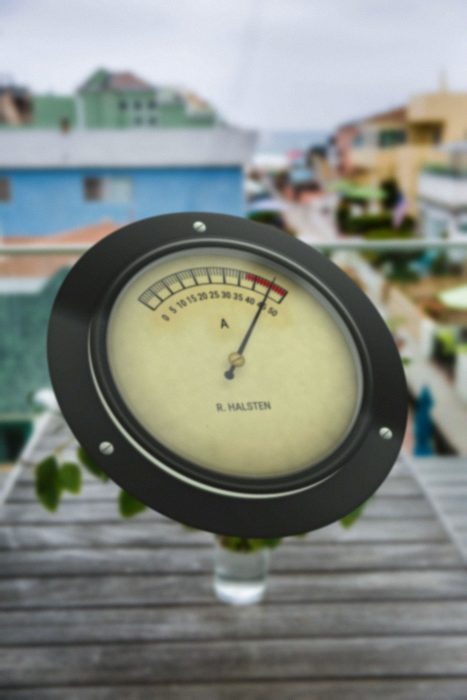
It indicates 45 A
